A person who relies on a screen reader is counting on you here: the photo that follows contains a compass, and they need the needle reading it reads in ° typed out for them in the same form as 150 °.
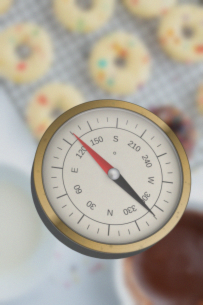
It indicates 130 °
